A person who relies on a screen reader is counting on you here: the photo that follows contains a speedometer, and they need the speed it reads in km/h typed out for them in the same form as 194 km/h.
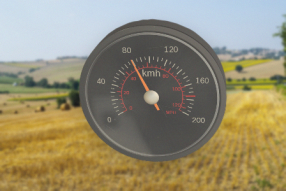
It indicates 80 km/h
